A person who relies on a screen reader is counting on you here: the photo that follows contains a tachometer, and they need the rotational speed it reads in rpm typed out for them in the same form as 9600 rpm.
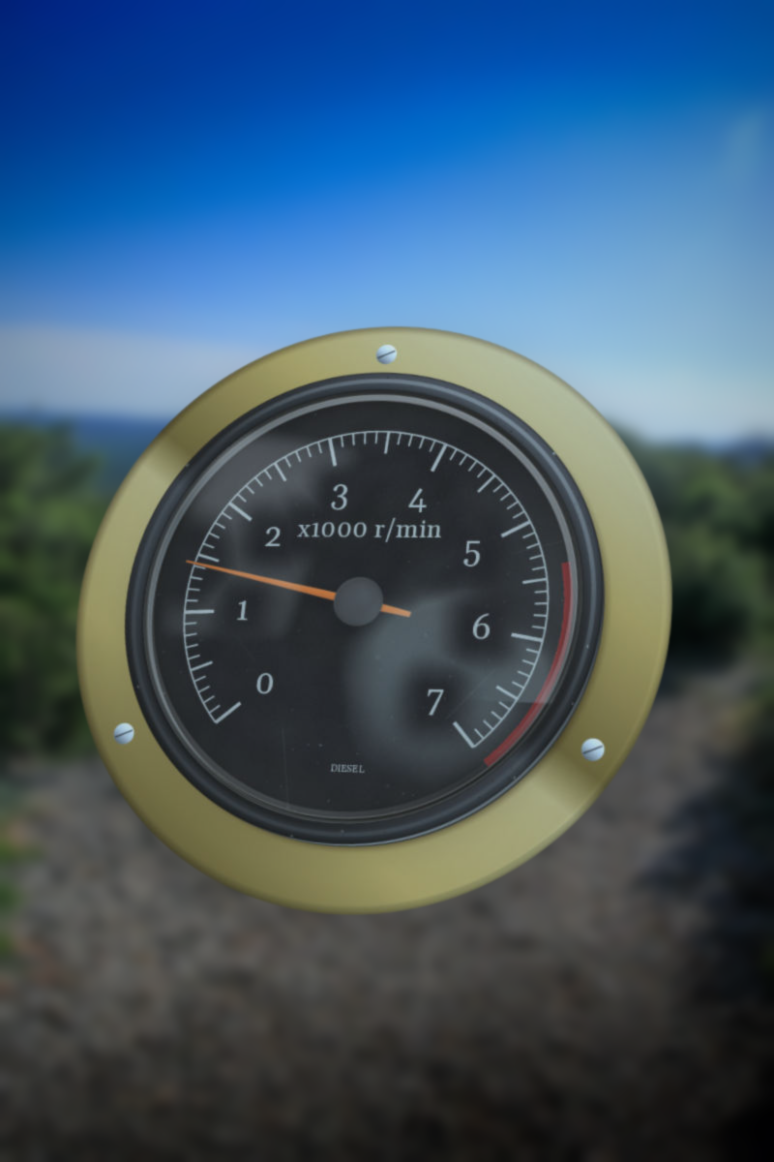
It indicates 1400 rpm
